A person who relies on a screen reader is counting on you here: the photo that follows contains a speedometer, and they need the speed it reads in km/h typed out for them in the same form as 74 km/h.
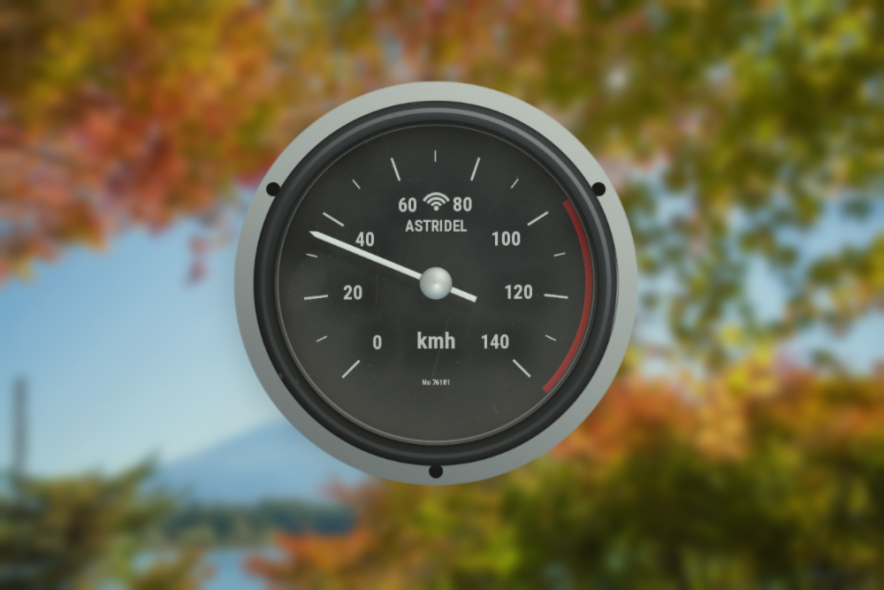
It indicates 35 km/h
